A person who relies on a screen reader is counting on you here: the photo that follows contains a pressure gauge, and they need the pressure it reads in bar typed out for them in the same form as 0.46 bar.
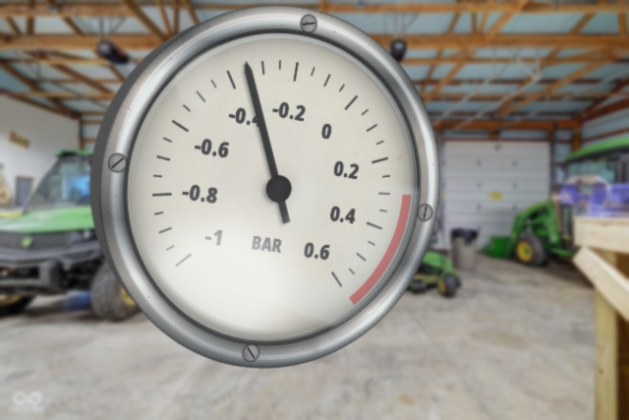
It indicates -0.35 bar
